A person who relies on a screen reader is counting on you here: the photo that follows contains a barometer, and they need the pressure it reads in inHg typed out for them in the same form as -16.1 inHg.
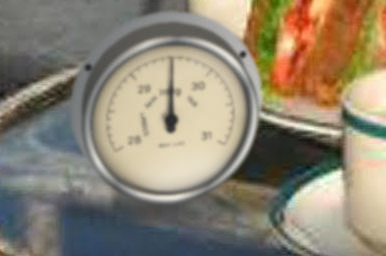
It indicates 29.5 inHg
